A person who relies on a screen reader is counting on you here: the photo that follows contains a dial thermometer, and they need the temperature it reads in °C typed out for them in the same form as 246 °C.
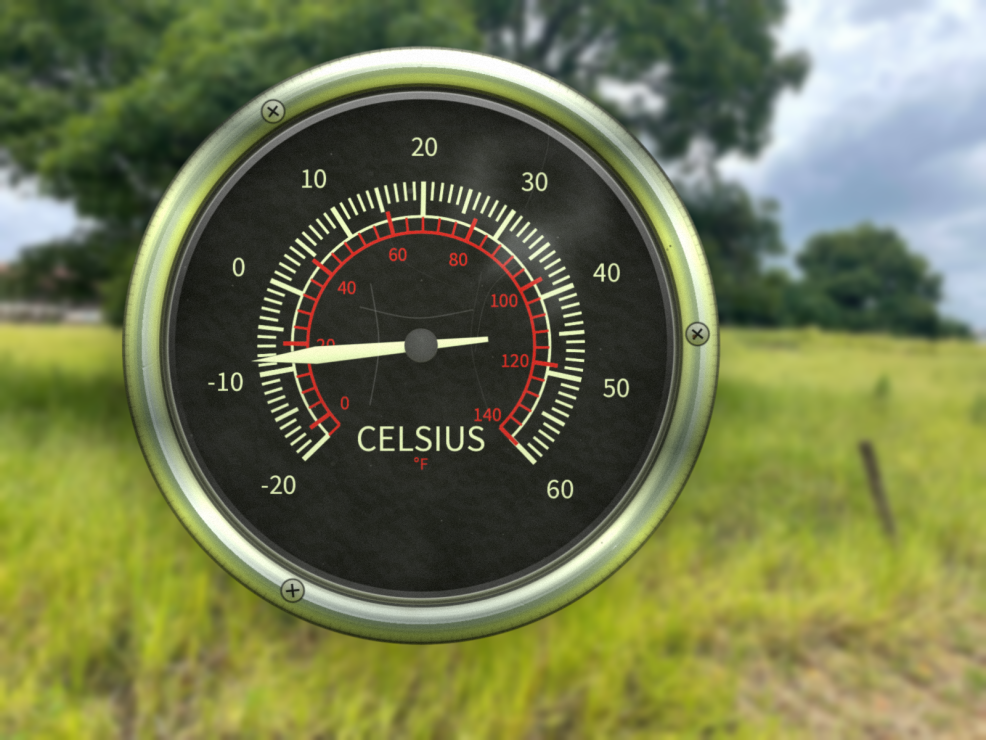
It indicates -8.5 °C
